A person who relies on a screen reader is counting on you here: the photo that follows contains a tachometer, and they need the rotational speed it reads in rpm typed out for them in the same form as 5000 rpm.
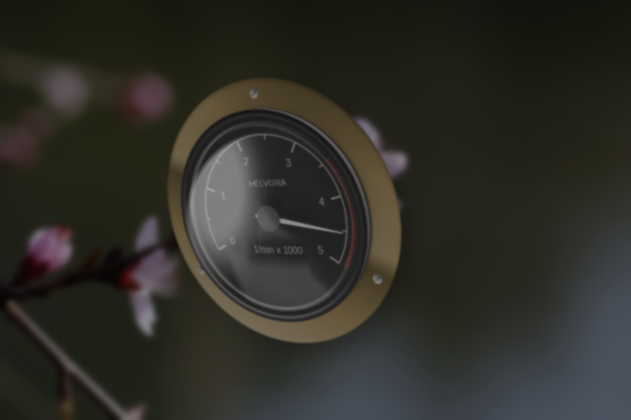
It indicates 4500 rpm
